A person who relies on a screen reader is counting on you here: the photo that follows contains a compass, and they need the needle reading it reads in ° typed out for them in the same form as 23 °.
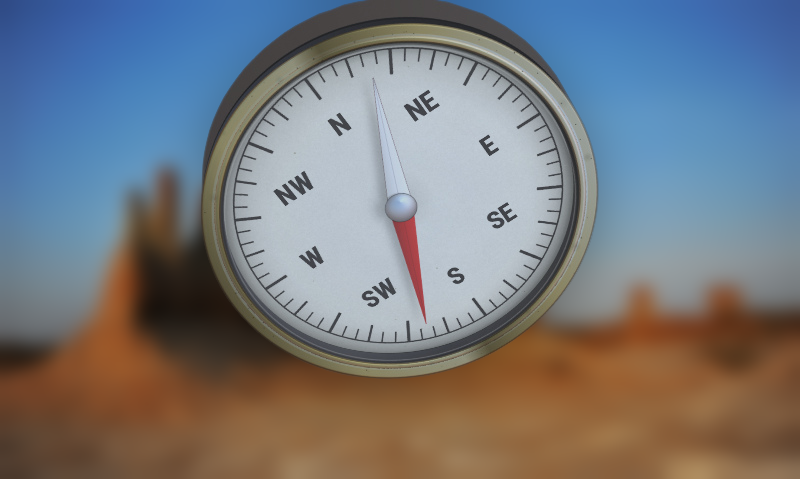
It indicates 202.5 °
